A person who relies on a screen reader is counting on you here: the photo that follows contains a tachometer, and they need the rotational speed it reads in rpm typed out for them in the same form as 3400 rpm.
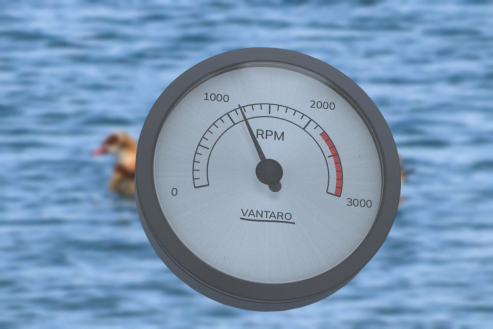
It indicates 1150 rpm
